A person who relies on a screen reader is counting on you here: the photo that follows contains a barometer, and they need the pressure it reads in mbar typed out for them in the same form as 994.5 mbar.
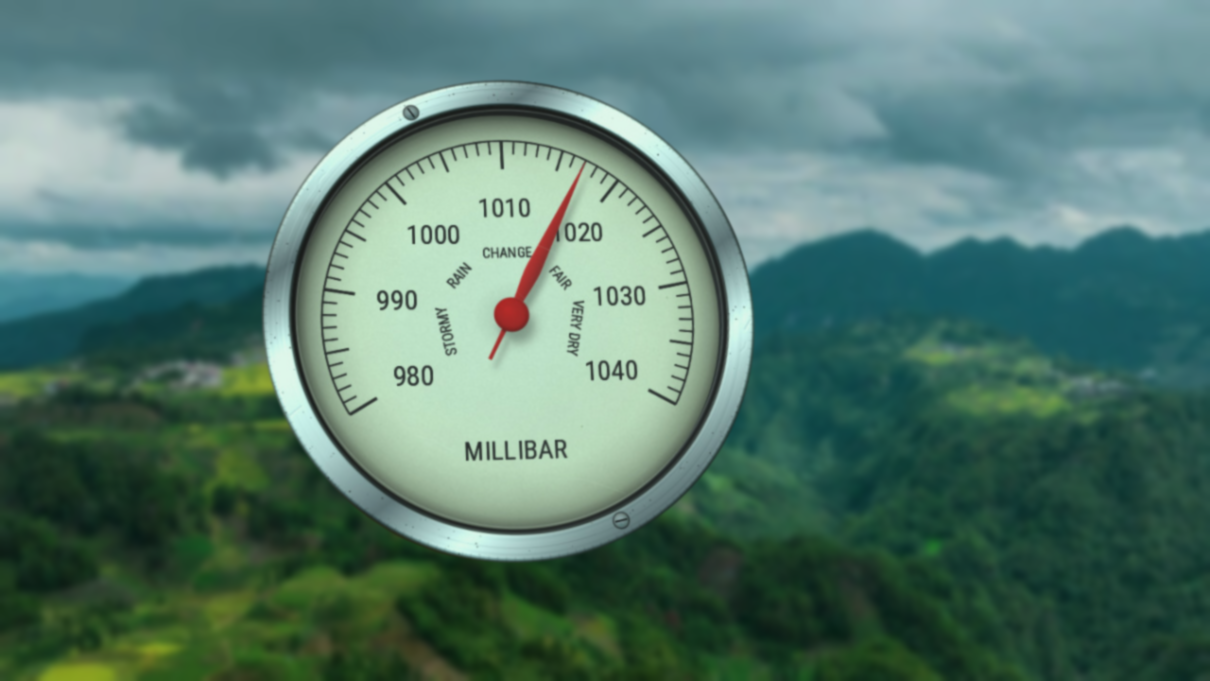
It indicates 1017 mbar
